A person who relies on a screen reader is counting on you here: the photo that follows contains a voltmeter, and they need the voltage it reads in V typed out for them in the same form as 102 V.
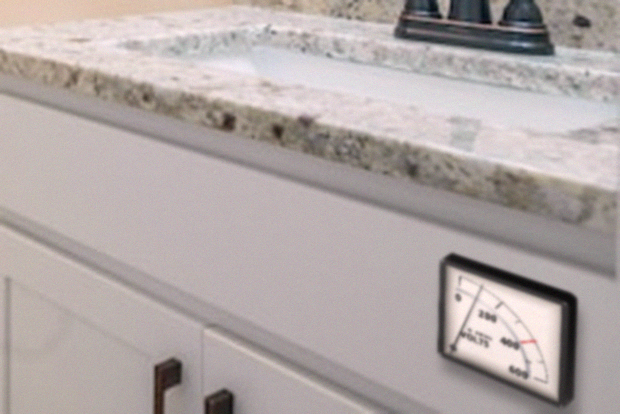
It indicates 100 V
